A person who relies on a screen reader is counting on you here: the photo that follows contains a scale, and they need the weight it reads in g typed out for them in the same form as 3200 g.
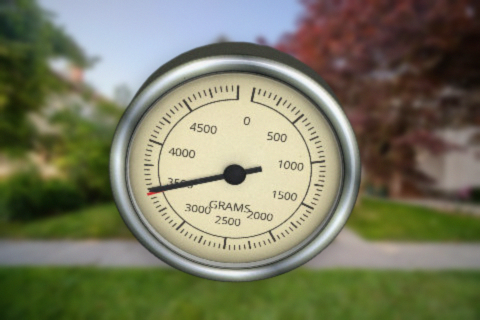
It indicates 3500 g
